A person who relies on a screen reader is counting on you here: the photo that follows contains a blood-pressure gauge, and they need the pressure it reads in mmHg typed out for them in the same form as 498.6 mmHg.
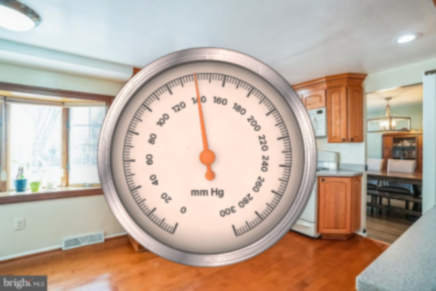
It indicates 140 mmHg
